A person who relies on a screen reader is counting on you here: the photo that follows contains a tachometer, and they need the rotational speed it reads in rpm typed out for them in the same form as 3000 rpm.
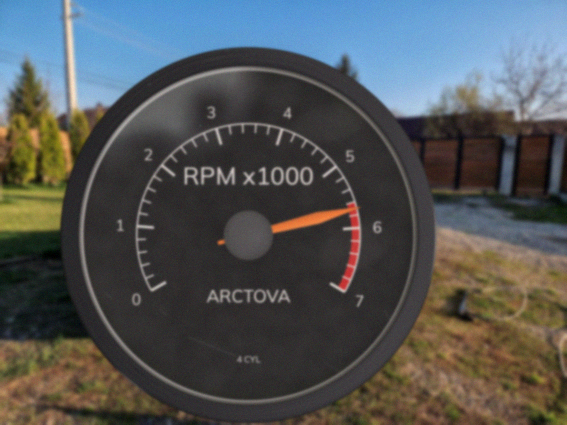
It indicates 5700 rpm
